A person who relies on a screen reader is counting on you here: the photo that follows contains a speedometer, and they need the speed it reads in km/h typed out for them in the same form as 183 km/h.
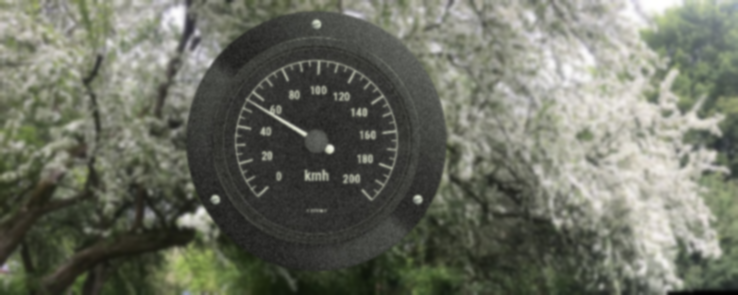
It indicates 55 km/h
